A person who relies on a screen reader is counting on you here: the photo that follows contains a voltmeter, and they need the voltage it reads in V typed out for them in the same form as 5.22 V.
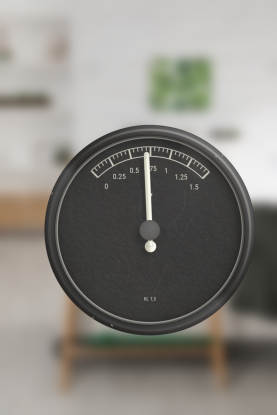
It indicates 0.7 V
